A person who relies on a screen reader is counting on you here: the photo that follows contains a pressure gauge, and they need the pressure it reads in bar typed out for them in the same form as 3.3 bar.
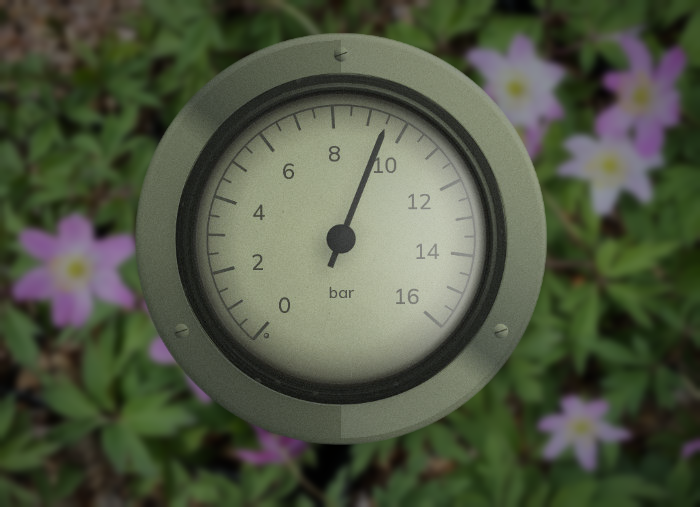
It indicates 9.5 bar
